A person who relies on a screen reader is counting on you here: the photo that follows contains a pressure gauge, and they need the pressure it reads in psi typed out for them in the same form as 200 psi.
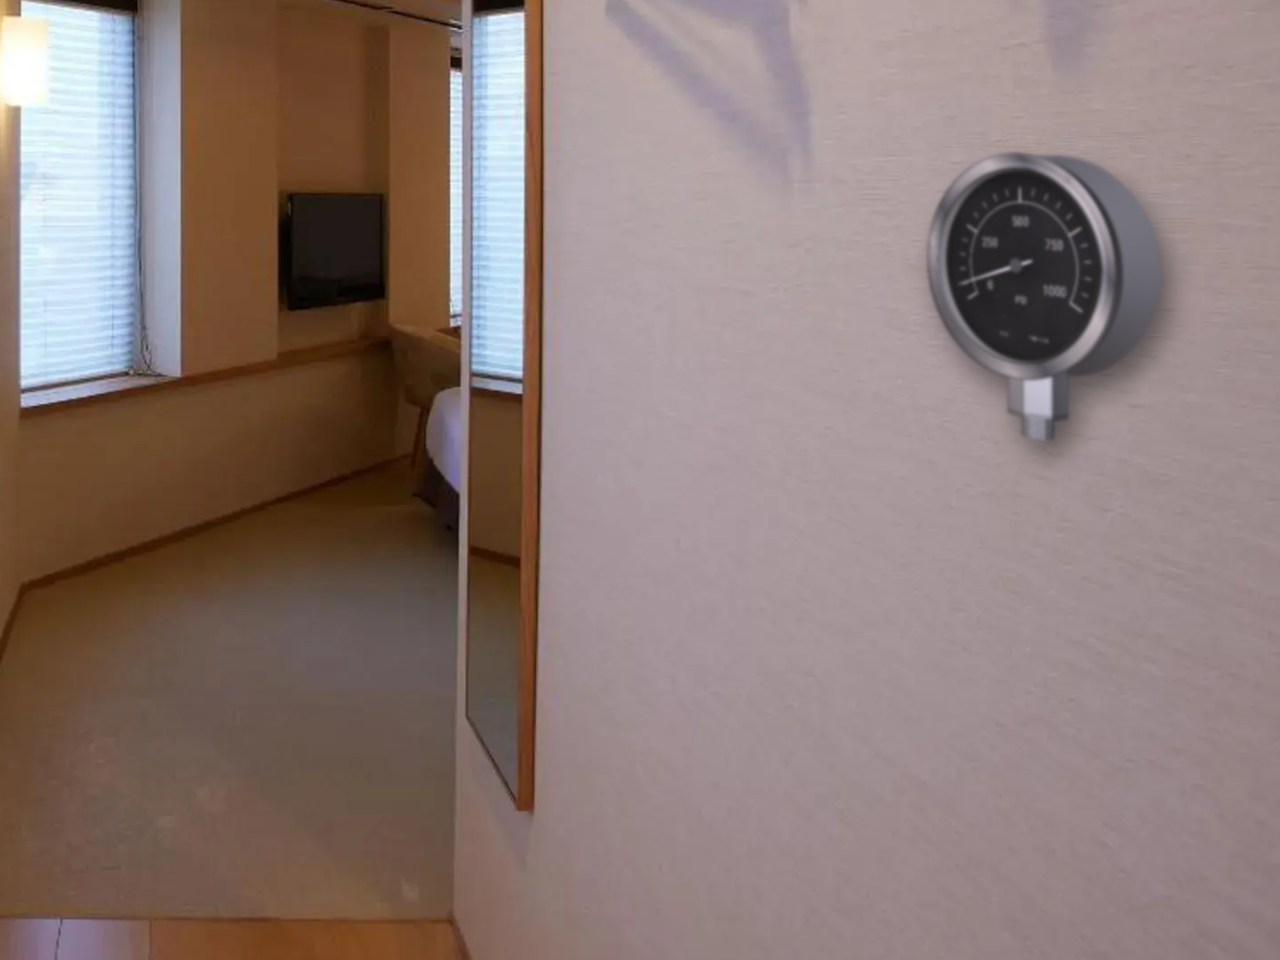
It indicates 50 psi
